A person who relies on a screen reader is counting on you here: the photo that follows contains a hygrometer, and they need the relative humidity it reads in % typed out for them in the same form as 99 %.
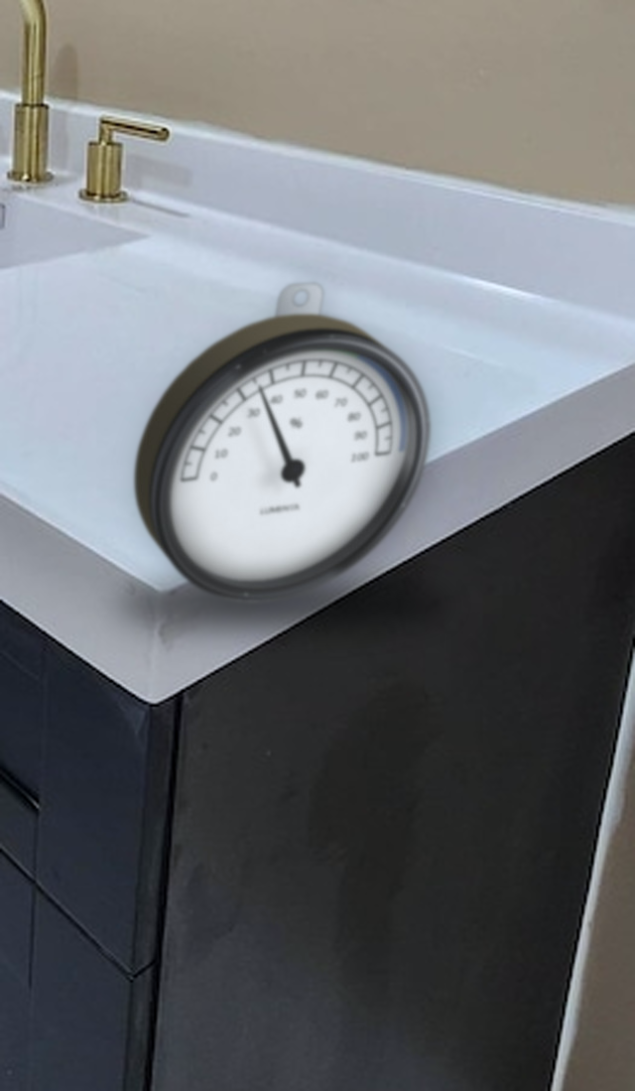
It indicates 35 %
